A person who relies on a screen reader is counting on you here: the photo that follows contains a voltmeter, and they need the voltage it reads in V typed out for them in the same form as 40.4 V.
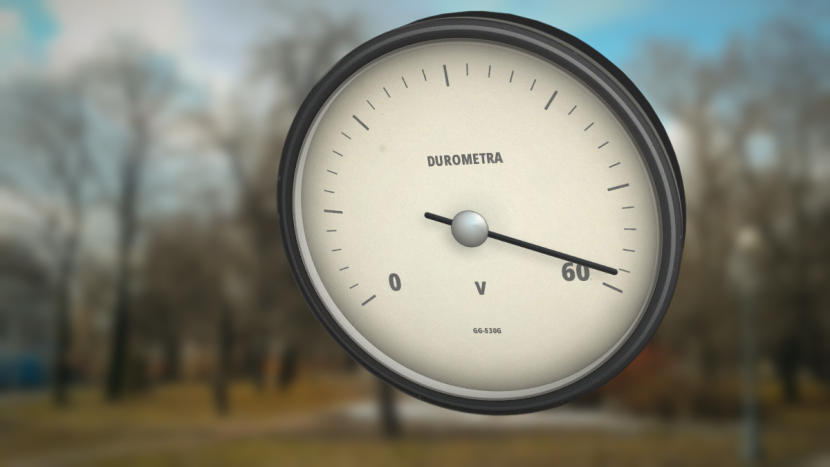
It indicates 58 V
